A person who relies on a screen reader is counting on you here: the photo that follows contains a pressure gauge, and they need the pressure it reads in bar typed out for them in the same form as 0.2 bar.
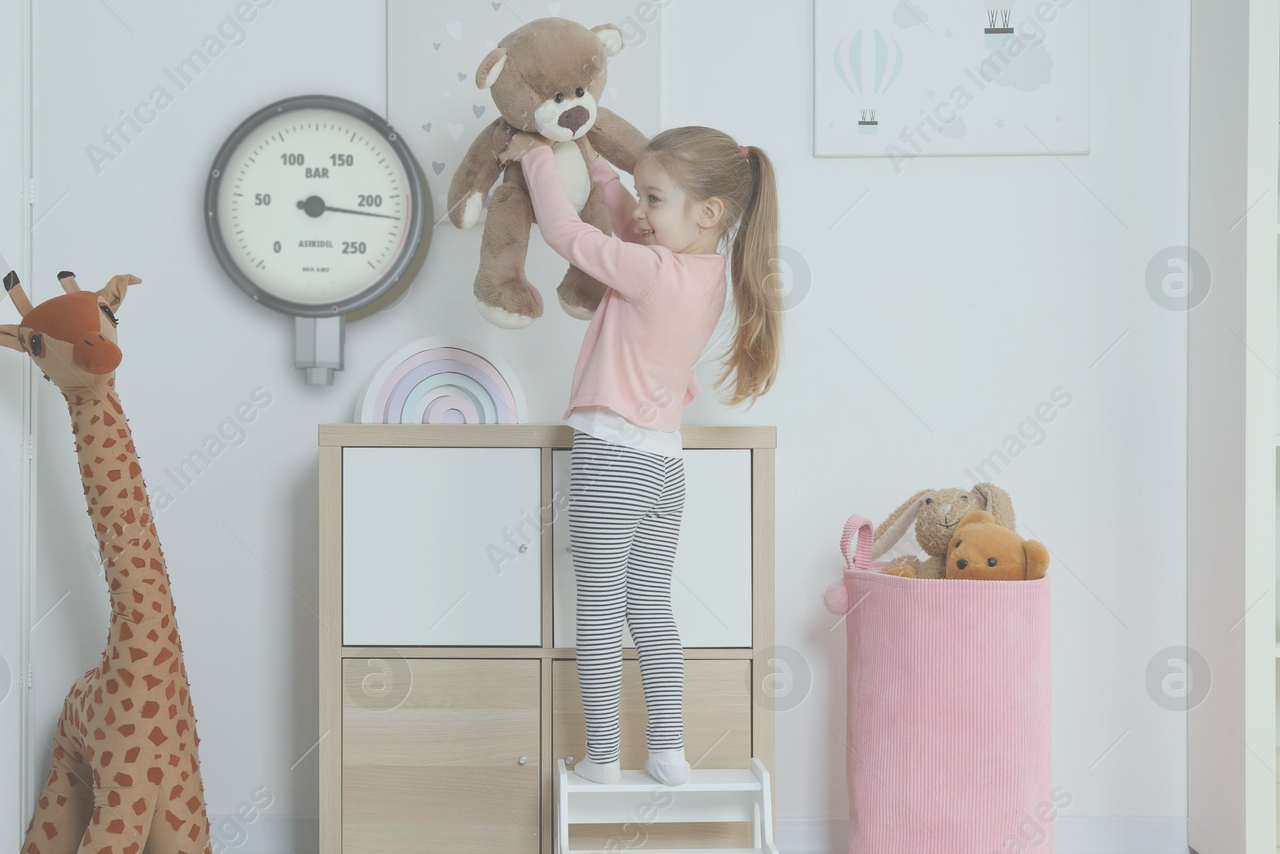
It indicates 215 bar
